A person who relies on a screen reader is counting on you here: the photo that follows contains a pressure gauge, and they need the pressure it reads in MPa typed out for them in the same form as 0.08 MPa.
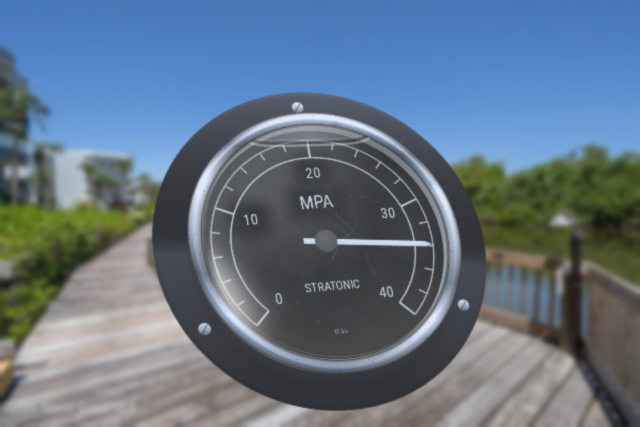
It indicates 34 MPa
